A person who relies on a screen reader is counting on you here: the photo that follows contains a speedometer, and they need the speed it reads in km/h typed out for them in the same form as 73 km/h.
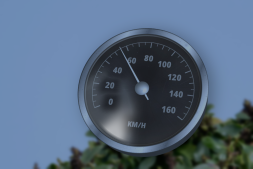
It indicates 55 km/h
